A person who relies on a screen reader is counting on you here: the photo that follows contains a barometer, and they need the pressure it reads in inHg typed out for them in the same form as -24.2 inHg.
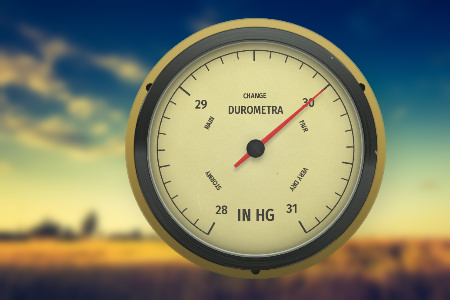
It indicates 30 inHg
